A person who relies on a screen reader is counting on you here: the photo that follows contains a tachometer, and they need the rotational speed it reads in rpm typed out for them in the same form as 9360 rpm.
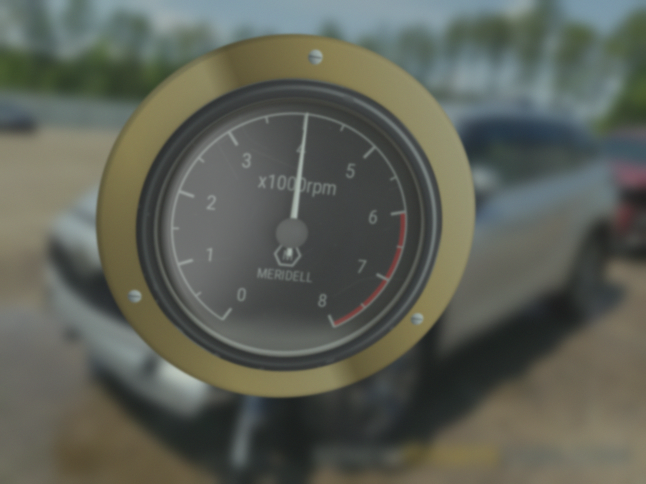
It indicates 4000 rpm
